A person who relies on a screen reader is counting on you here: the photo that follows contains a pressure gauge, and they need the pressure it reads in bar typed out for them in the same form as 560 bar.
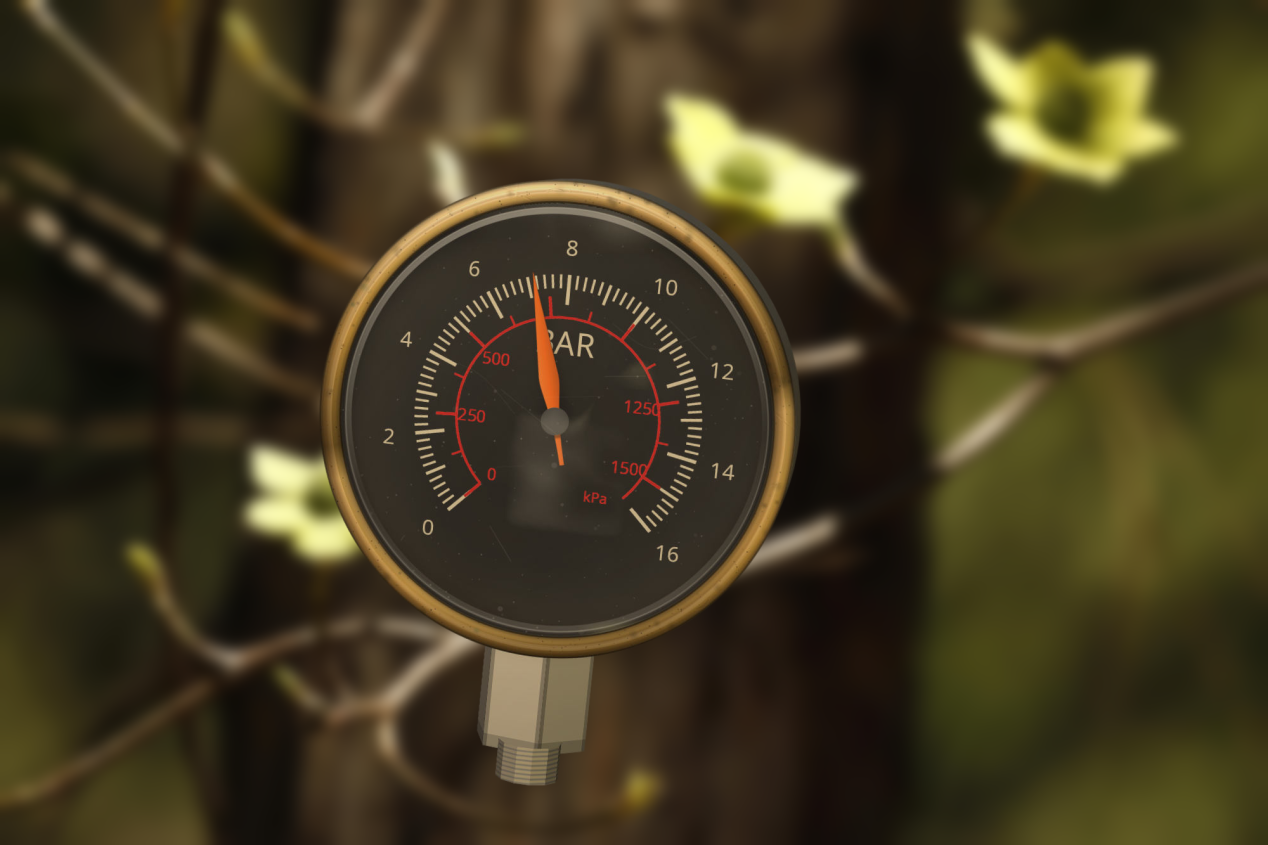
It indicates 7.2 bar
